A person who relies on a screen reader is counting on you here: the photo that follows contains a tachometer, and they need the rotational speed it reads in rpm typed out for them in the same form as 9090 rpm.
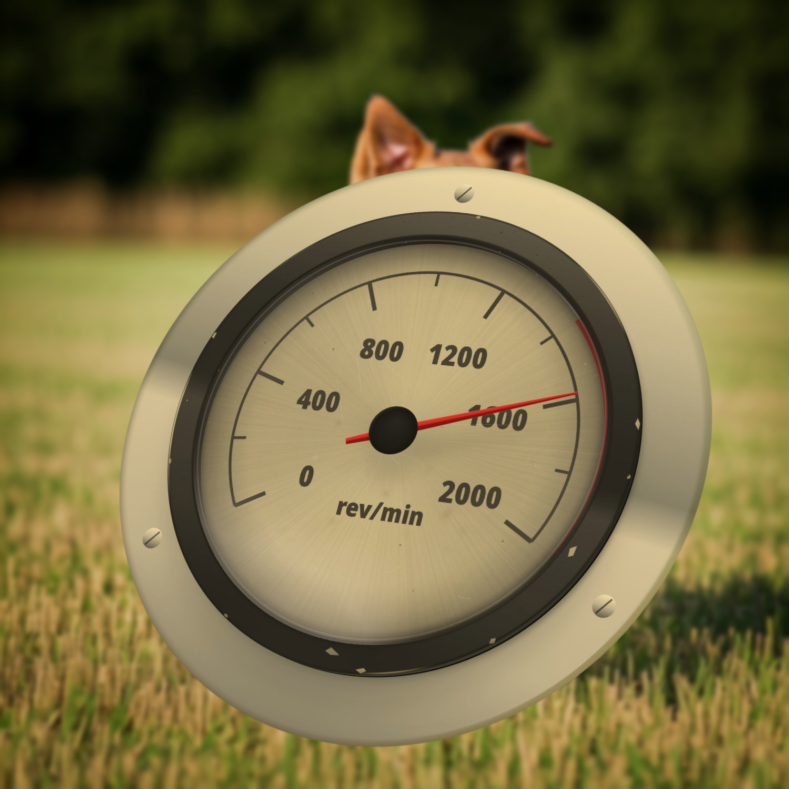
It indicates 1600 rpm
